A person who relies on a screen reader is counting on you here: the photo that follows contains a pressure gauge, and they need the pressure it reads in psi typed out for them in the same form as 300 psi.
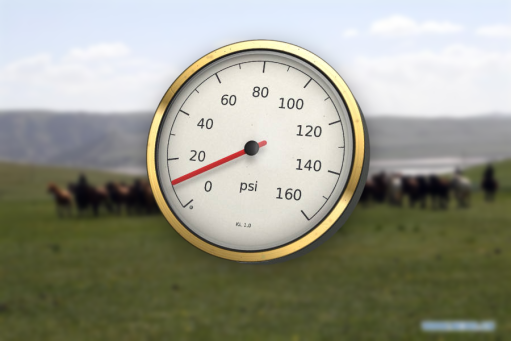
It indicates 10 psi
